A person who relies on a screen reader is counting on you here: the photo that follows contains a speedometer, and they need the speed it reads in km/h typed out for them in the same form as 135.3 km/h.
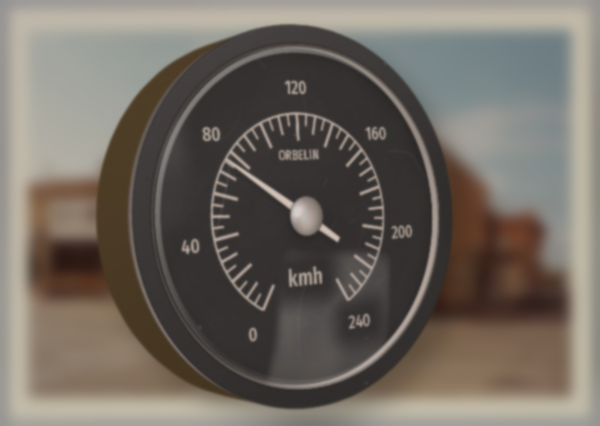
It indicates 75 km/h
